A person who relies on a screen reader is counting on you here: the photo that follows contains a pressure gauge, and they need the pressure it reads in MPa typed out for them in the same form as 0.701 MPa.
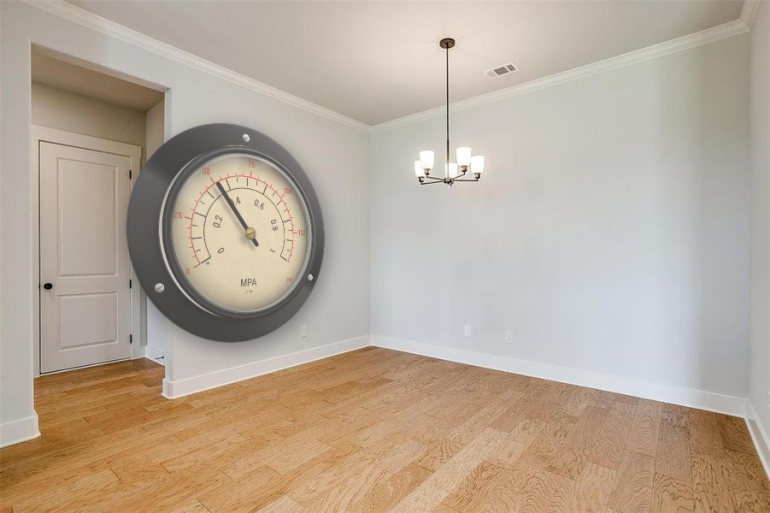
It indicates 0.35 MPa
